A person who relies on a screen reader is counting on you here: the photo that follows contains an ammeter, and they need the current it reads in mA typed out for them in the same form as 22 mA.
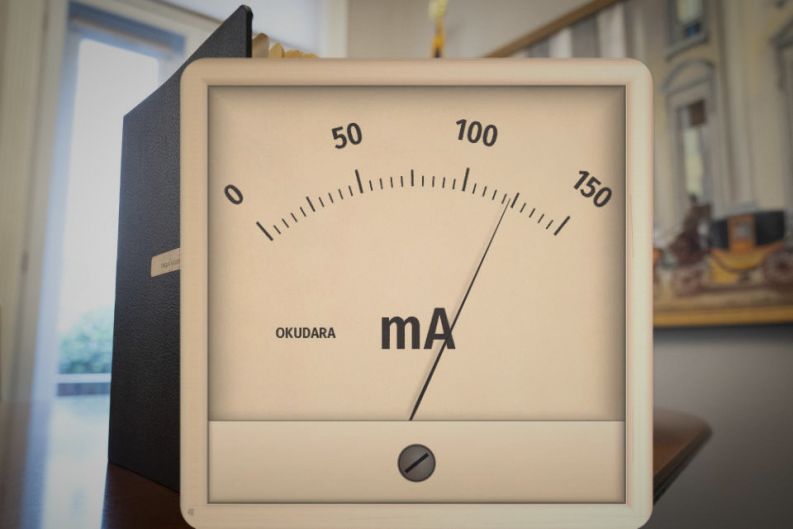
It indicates 122.5 mA
